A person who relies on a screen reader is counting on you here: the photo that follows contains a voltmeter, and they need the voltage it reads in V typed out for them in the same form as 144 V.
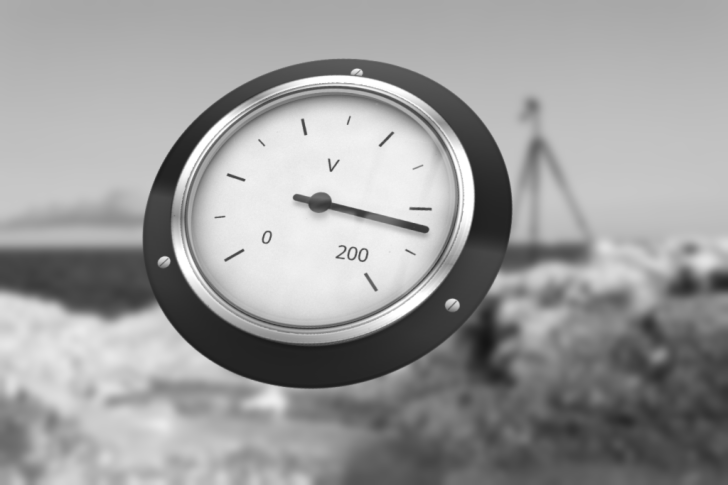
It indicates 170 V
